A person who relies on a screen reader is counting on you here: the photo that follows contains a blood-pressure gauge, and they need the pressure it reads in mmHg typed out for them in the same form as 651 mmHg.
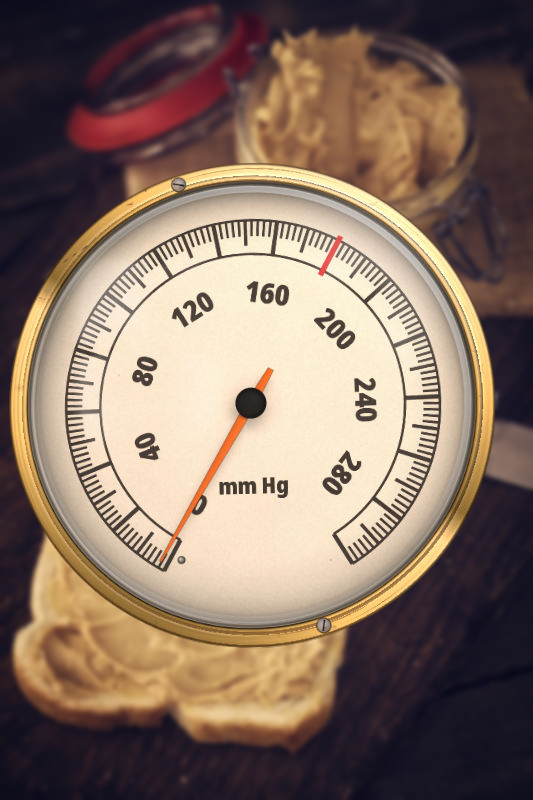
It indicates 2 mmHg
